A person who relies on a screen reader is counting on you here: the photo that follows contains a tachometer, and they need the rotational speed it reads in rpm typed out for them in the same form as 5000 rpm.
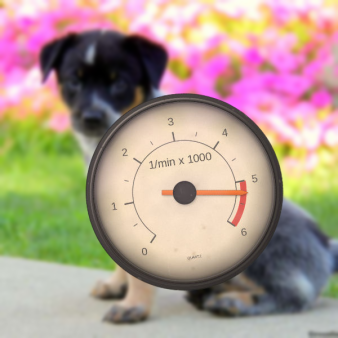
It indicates 5250 rpm
